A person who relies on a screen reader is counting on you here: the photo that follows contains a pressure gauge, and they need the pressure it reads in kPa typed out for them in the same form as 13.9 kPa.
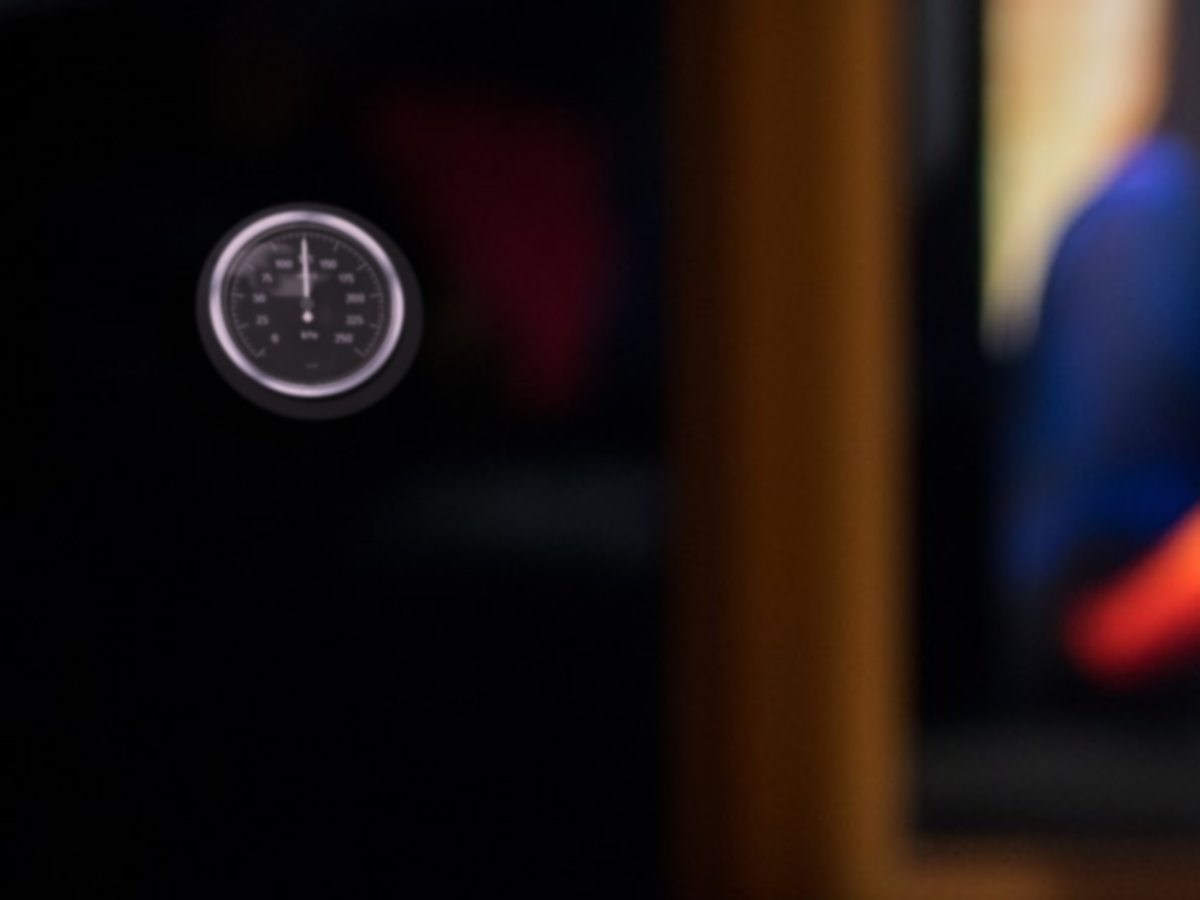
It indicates 125 kPa
